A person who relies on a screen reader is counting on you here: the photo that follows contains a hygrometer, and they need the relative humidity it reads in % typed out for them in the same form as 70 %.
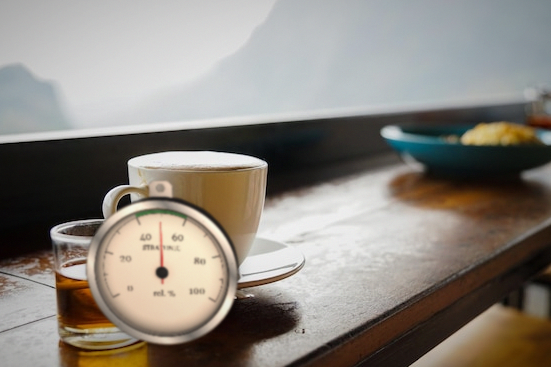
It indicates 50 %
